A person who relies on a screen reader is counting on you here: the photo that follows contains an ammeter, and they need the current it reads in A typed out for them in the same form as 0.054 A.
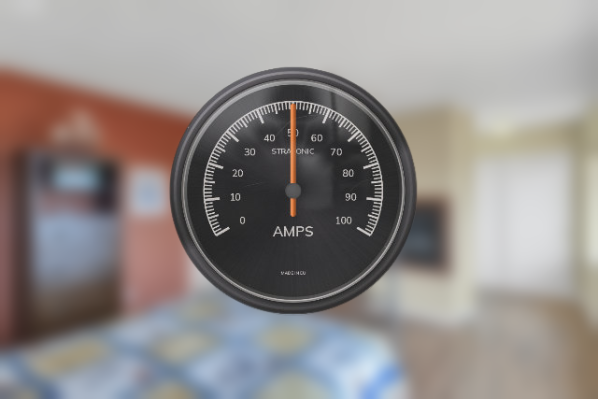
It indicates 50 A
